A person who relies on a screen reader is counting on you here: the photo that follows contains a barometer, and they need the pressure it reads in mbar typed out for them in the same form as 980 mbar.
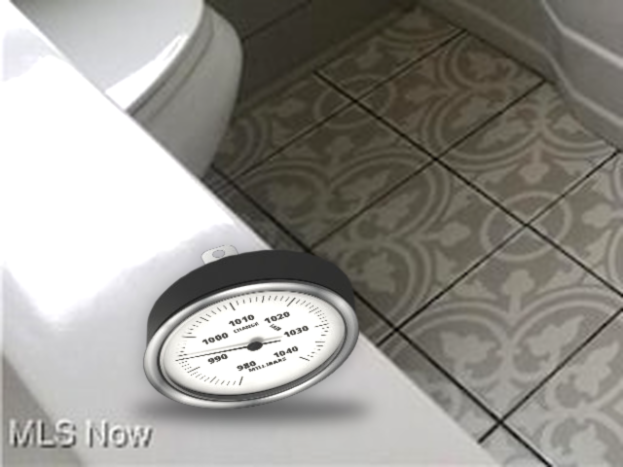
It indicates 995 mbar
